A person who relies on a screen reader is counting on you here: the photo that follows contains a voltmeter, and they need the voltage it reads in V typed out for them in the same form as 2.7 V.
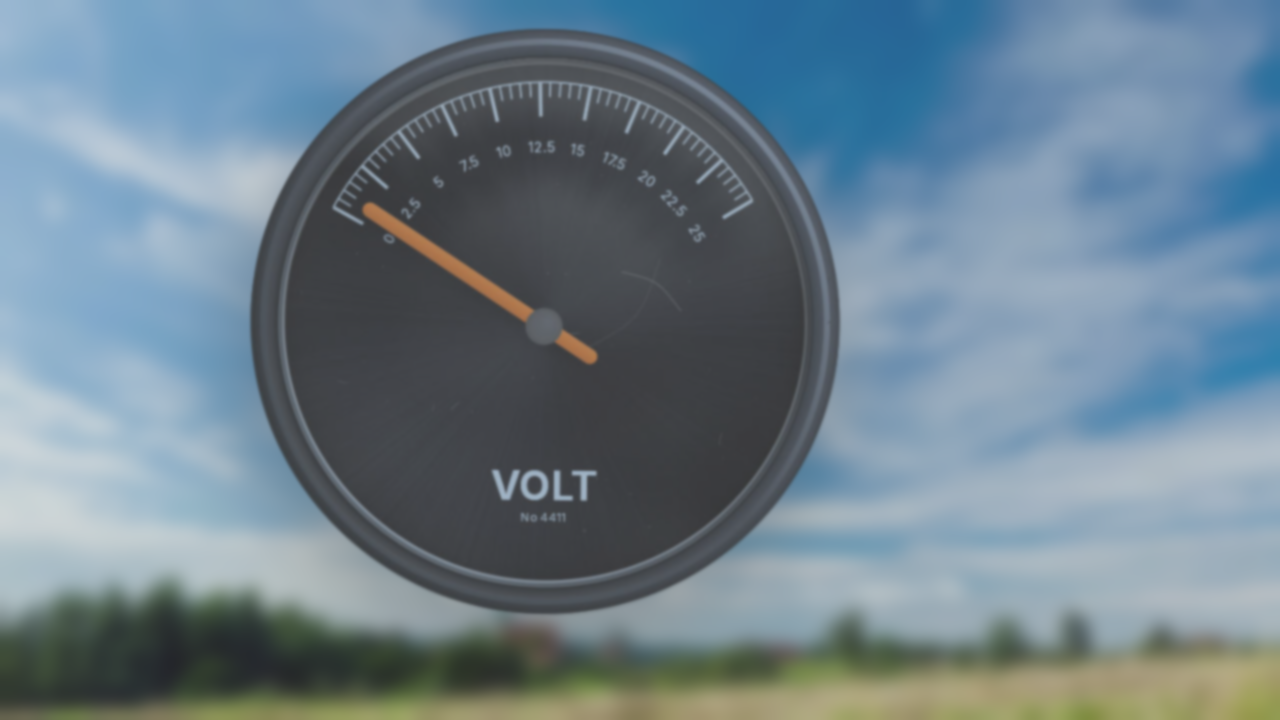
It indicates 1 V
